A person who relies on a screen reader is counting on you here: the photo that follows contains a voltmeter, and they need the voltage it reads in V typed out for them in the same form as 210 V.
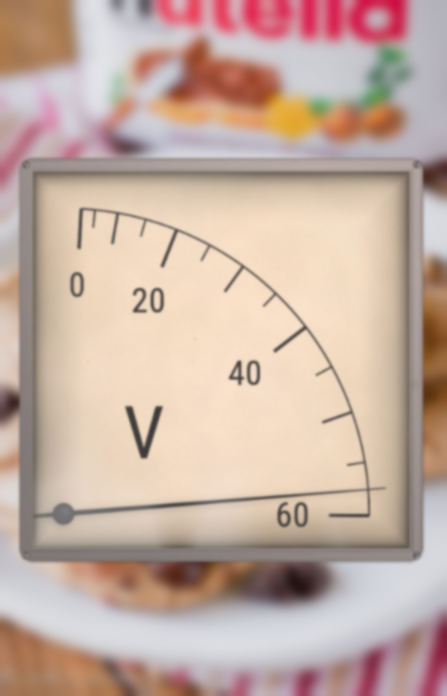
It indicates 57.5 V
